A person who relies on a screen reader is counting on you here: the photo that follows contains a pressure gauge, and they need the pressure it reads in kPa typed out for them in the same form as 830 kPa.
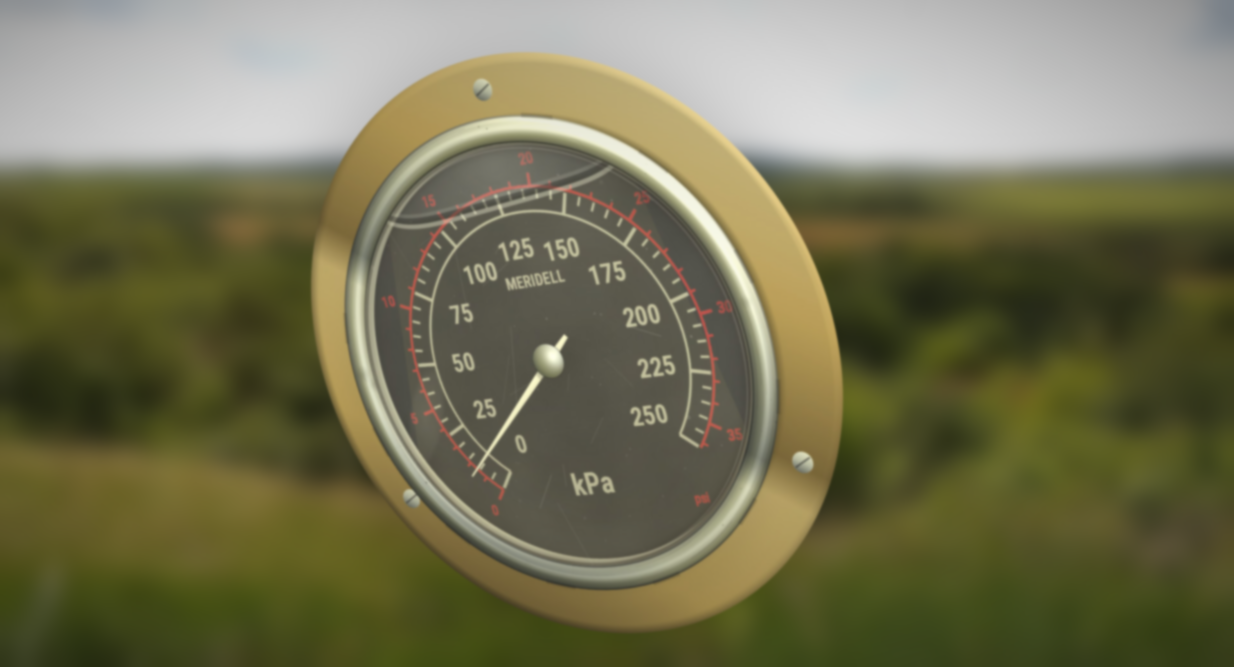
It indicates 10 kPa
